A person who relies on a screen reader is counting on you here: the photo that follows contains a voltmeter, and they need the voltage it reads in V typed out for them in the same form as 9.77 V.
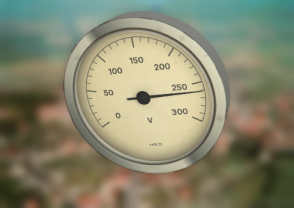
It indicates 260 V
